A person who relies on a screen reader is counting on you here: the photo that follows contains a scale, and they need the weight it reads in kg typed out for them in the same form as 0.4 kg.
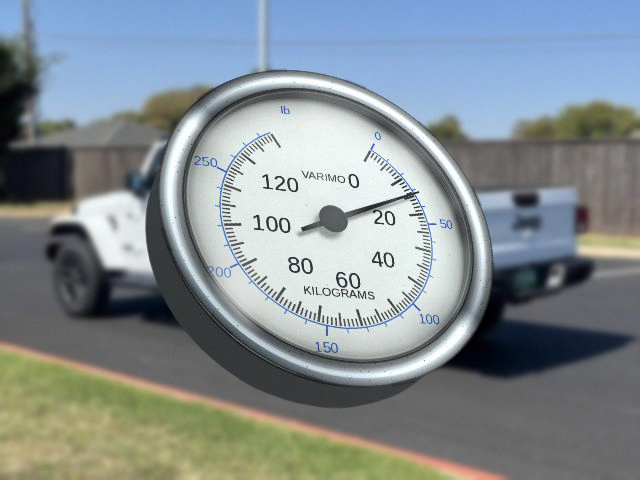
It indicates 15 kg
